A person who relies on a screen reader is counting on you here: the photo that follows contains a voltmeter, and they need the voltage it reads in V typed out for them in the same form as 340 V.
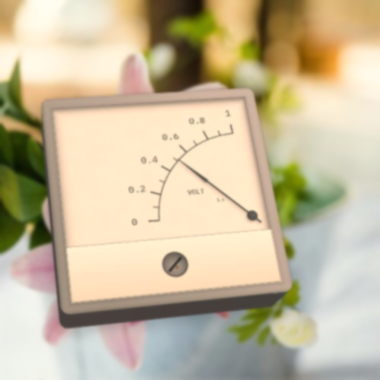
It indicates 0.5 V
